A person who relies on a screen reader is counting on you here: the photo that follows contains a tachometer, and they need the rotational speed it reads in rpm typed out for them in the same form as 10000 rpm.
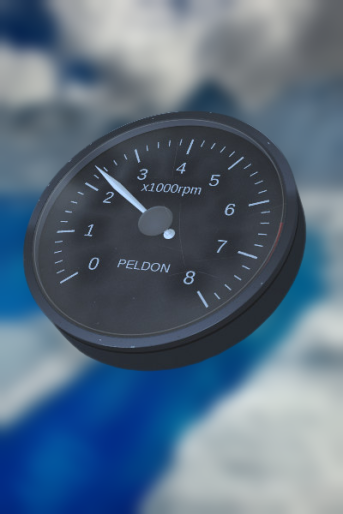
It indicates 2300 rpm
